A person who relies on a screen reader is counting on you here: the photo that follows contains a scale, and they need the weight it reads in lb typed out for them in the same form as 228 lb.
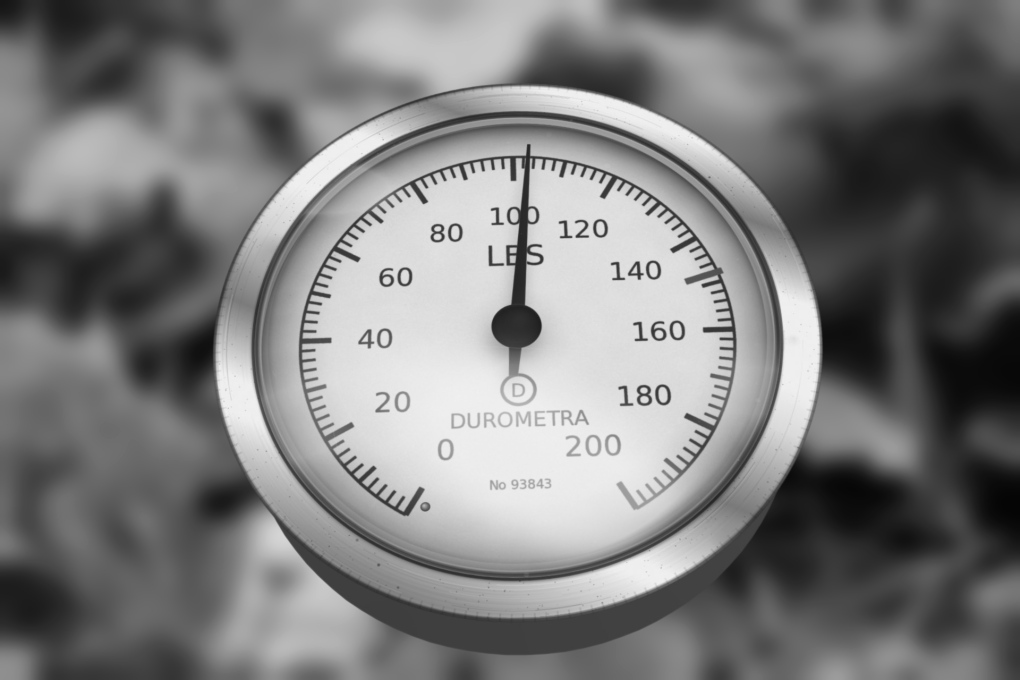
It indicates 103 lb
